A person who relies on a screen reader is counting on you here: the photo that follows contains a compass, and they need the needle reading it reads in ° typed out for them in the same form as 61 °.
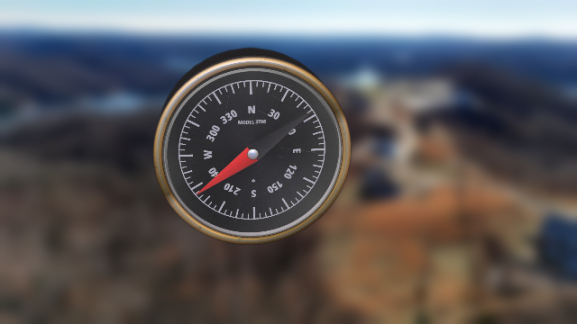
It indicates 235 °
